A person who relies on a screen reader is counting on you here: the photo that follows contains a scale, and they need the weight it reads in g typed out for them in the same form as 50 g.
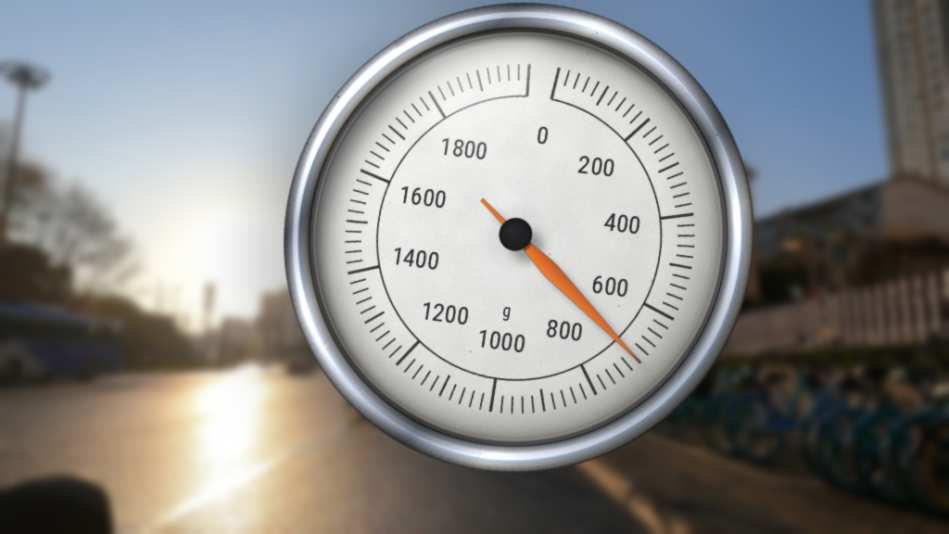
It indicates 700 g
